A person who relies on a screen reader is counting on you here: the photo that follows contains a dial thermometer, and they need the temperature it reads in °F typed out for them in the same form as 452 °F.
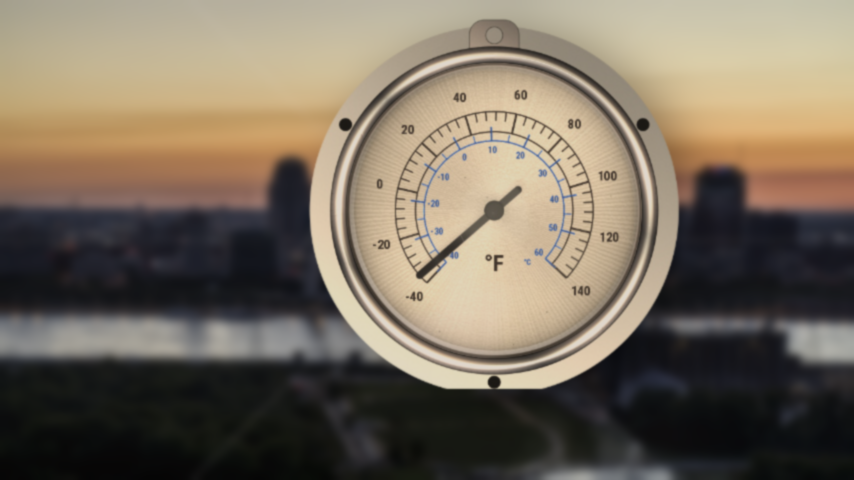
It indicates -36 °F
